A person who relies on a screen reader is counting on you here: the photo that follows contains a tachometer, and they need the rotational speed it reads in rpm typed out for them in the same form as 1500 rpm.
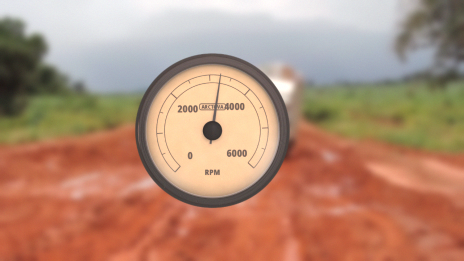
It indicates 3250 rpm
